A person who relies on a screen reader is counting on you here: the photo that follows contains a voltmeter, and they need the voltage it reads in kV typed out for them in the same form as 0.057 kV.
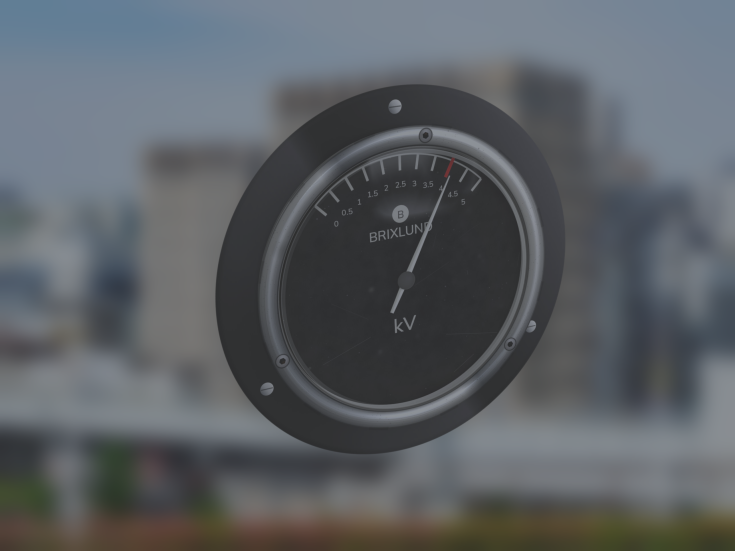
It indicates 4 kV
